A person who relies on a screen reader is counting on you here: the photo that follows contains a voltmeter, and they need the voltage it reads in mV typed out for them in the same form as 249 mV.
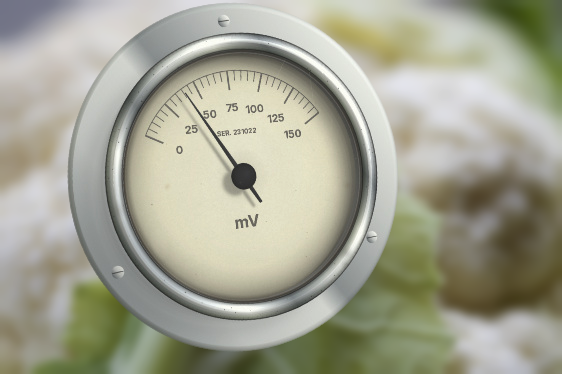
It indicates 40 mV
